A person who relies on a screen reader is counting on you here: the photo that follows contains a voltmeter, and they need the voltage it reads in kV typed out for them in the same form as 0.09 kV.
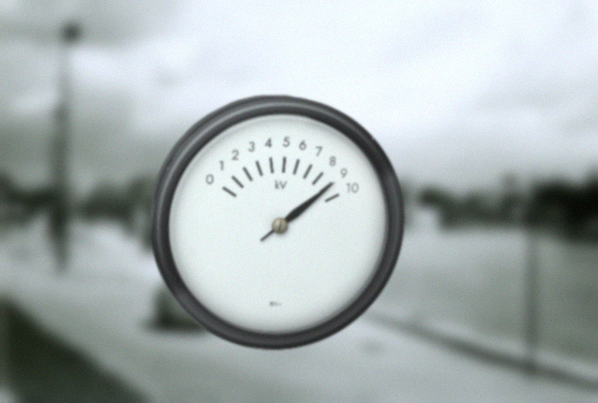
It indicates 9 kV
